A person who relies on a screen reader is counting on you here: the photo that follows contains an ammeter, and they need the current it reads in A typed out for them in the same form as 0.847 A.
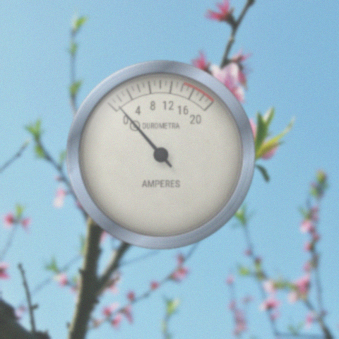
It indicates 1 A
